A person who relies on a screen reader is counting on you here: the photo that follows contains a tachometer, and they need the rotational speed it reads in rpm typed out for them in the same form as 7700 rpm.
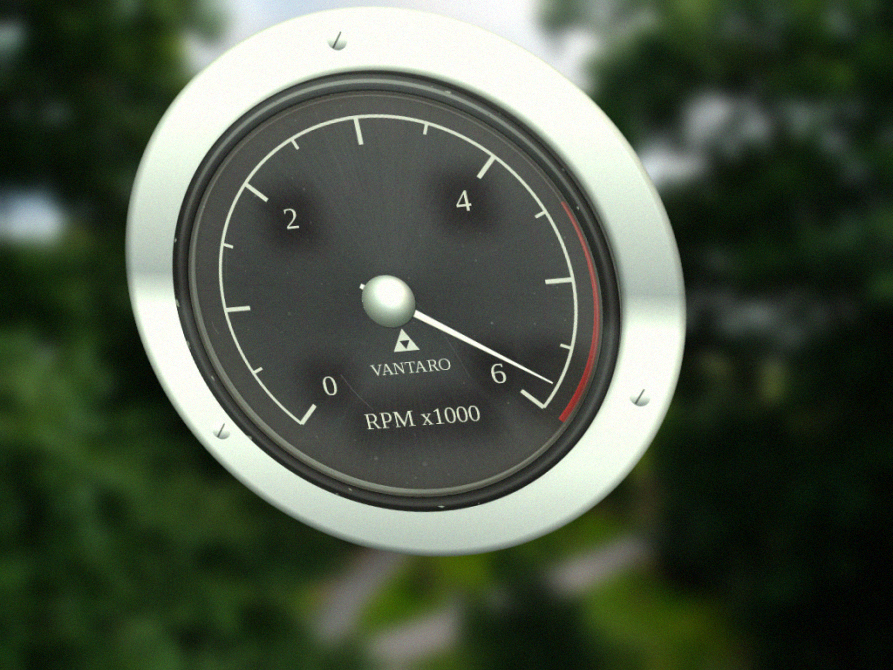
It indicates 5750 rpm
